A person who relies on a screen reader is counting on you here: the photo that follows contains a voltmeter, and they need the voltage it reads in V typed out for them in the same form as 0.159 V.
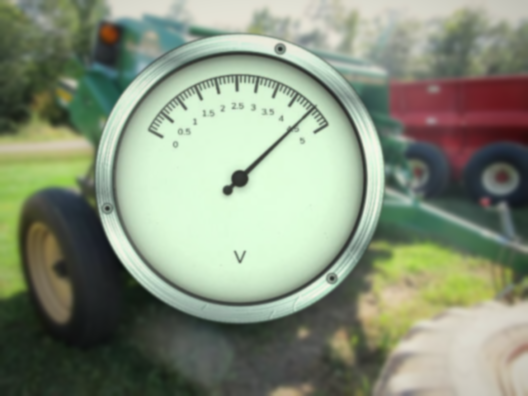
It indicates 4.5 V
